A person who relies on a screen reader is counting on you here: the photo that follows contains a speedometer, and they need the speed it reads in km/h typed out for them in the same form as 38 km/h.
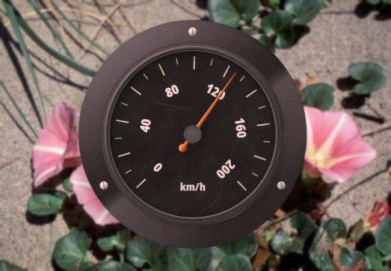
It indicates 125 km/h
